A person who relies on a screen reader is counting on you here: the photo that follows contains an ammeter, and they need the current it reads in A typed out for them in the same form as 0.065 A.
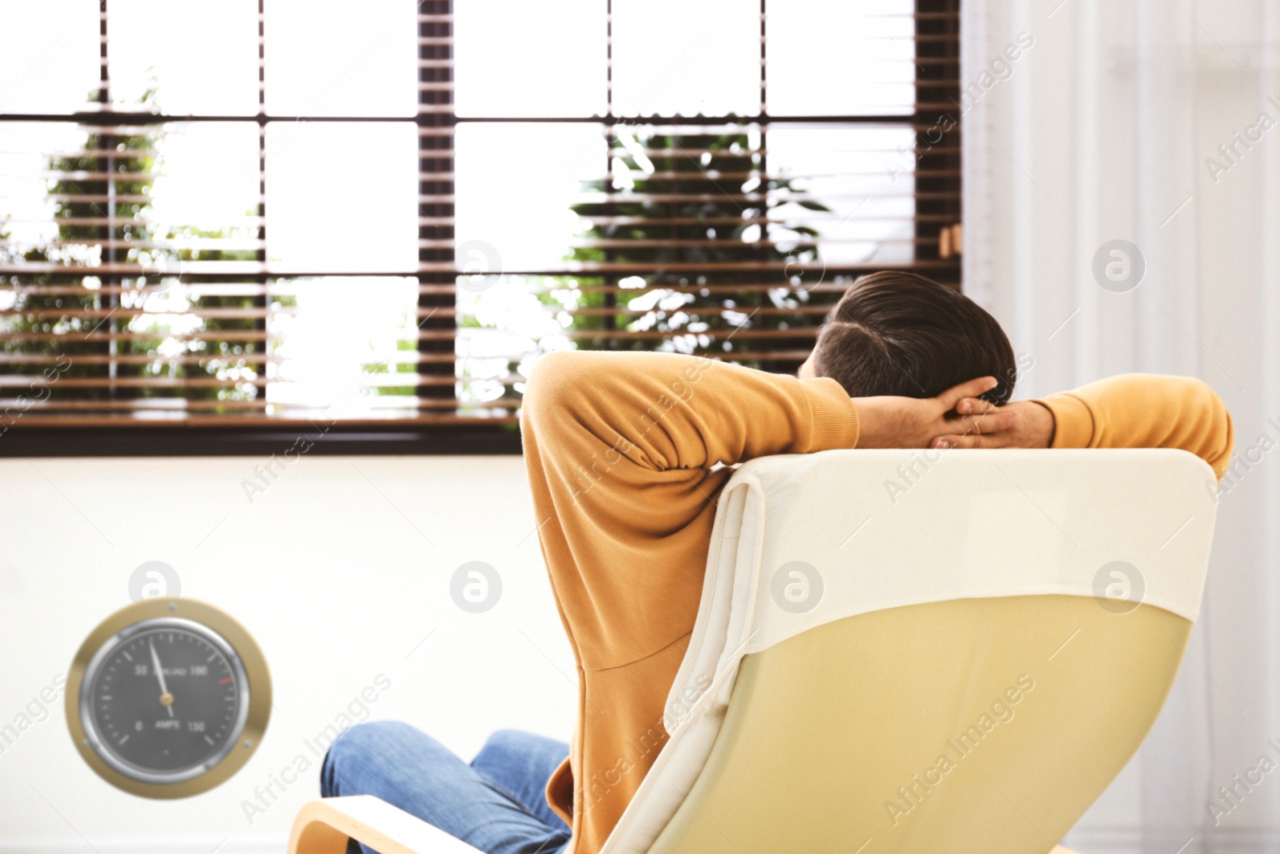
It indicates 65 A
